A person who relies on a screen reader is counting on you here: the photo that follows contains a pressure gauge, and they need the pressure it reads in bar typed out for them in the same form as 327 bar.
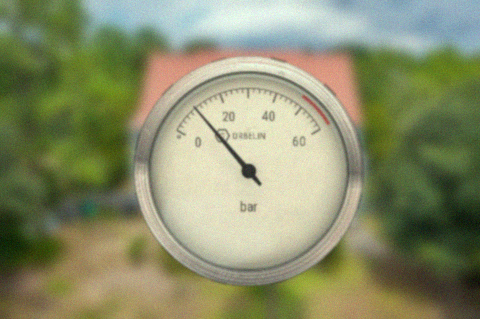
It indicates 10 bar
